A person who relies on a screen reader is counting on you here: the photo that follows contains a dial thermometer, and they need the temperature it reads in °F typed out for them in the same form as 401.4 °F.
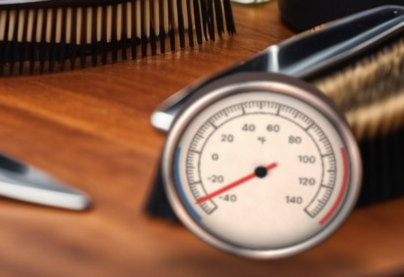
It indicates -30 °F
